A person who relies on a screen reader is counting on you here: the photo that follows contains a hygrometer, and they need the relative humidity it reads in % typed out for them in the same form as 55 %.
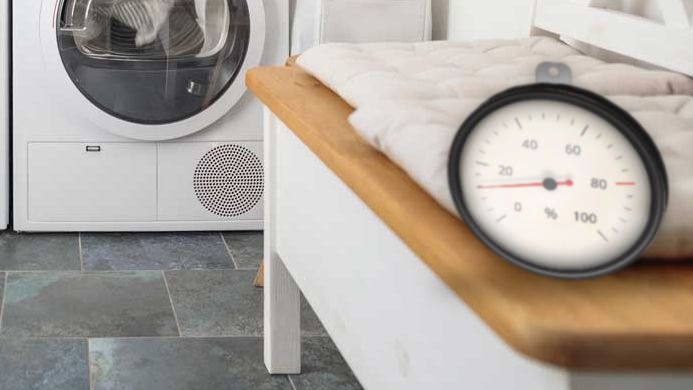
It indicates 12 %
